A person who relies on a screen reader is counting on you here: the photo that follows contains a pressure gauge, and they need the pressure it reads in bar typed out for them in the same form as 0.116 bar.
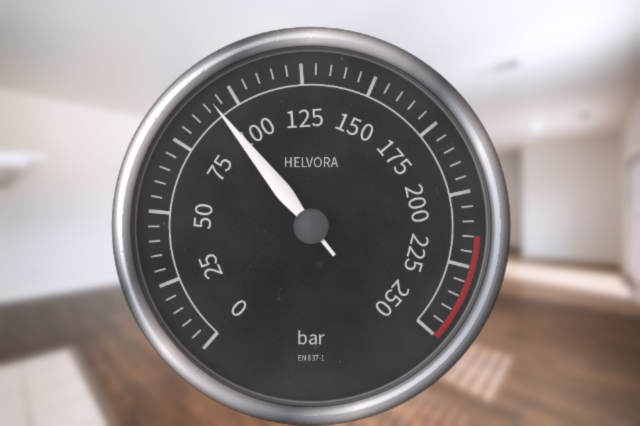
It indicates 92.5 bar
